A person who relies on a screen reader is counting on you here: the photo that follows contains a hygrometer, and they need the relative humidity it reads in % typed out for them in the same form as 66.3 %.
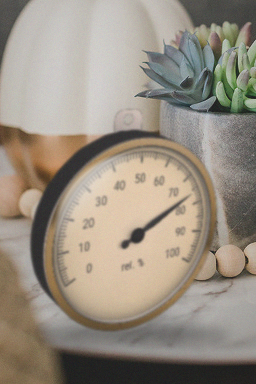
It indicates 75 %
